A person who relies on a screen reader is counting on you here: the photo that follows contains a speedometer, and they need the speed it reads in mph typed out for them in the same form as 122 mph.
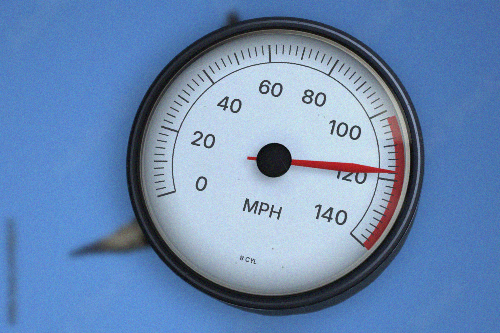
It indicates 118 mph
